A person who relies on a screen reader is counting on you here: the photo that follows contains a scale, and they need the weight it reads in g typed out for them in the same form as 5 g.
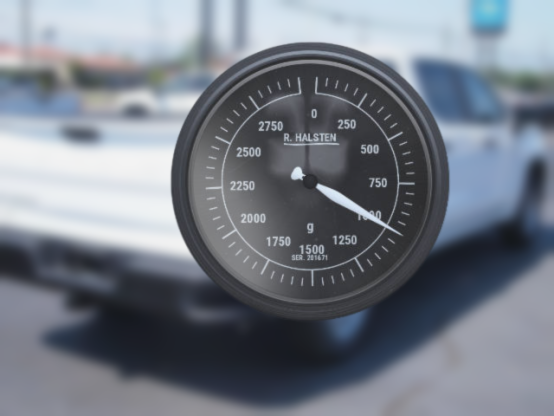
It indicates 1000 g
